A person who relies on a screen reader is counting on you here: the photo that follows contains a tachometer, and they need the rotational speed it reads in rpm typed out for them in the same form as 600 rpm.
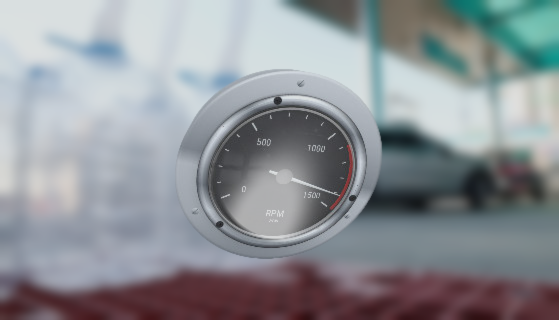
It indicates 1400 rpm
